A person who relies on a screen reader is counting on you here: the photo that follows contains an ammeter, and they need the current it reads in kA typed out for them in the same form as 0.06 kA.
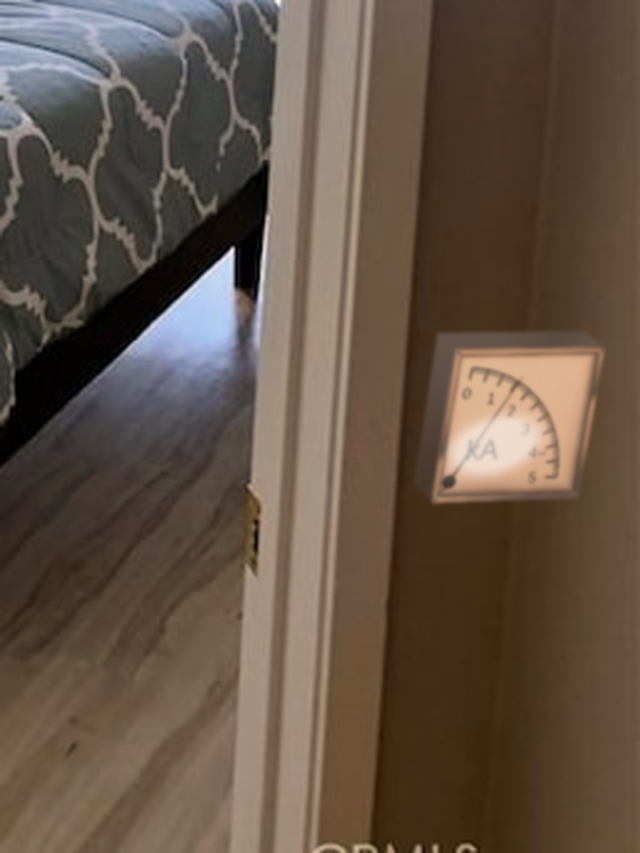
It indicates 1.5 kA
